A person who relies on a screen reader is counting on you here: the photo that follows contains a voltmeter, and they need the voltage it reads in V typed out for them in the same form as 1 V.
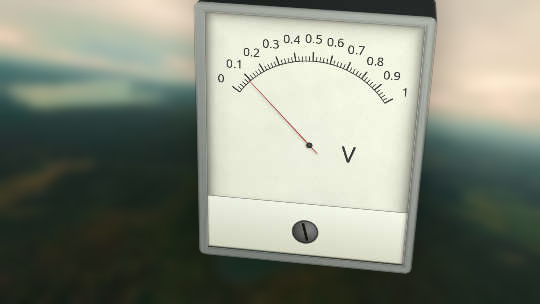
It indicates 0.1 V
